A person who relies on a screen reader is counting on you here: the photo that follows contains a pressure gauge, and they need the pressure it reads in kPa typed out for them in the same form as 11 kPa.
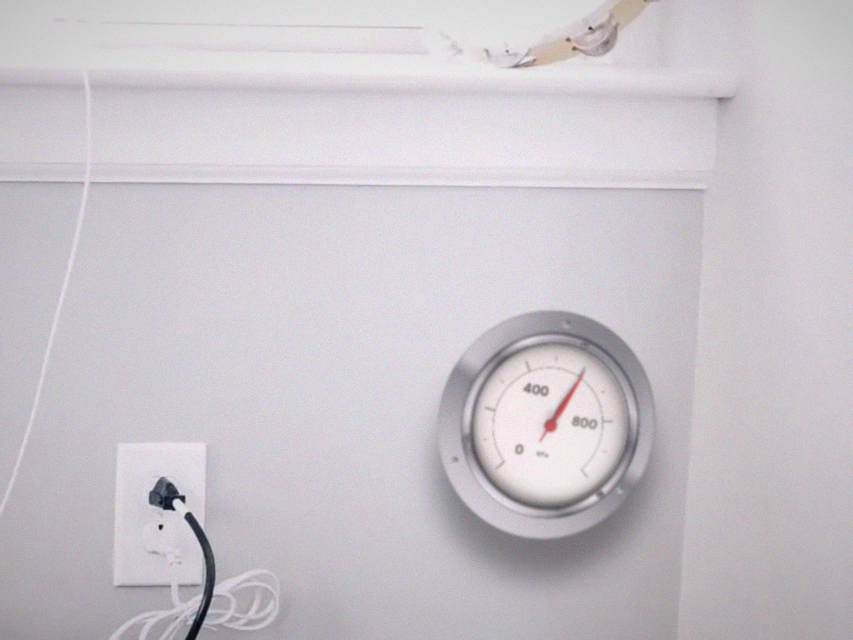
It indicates 600 kPa
